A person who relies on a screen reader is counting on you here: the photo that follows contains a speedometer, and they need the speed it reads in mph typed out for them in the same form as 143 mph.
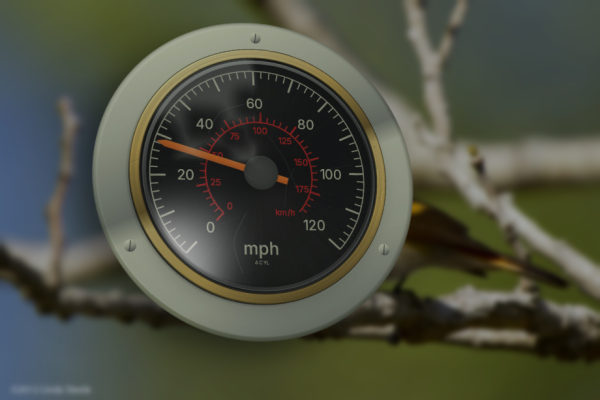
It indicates 28 mph
